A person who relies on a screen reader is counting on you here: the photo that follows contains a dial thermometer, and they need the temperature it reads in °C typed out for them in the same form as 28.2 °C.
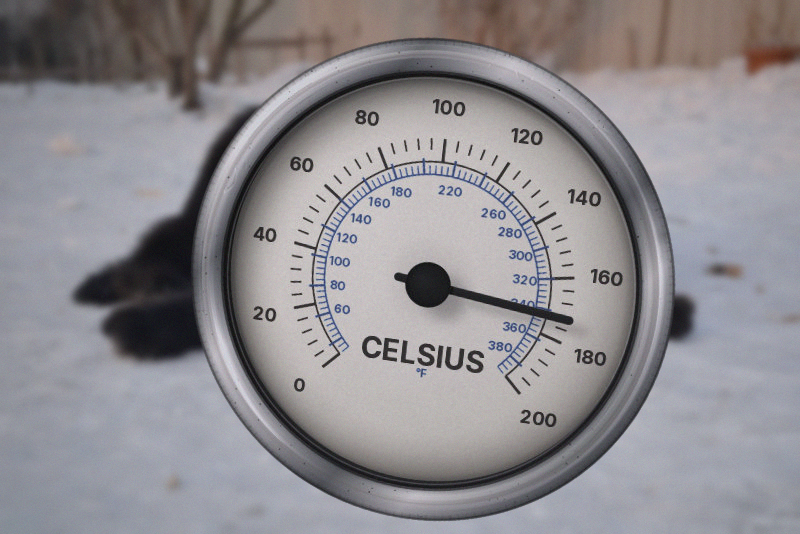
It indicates 172 °C
